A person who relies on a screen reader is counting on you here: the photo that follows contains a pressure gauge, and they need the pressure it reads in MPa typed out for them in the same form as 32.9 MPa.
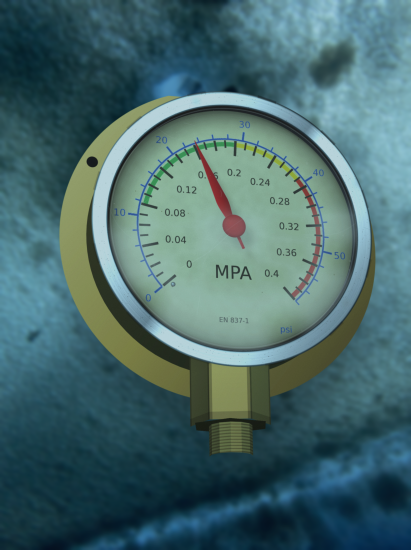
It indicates 0.16 MPa
